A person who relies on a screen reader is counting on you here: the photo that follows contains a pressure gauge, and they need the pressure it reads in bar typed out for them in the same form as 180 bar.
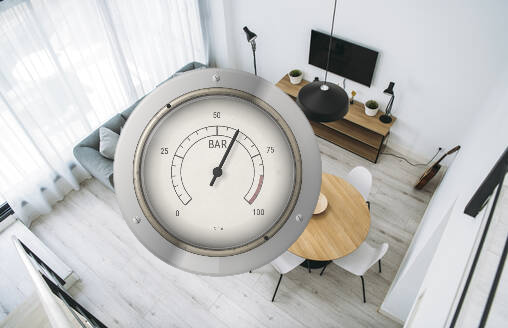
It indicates 60 bar
